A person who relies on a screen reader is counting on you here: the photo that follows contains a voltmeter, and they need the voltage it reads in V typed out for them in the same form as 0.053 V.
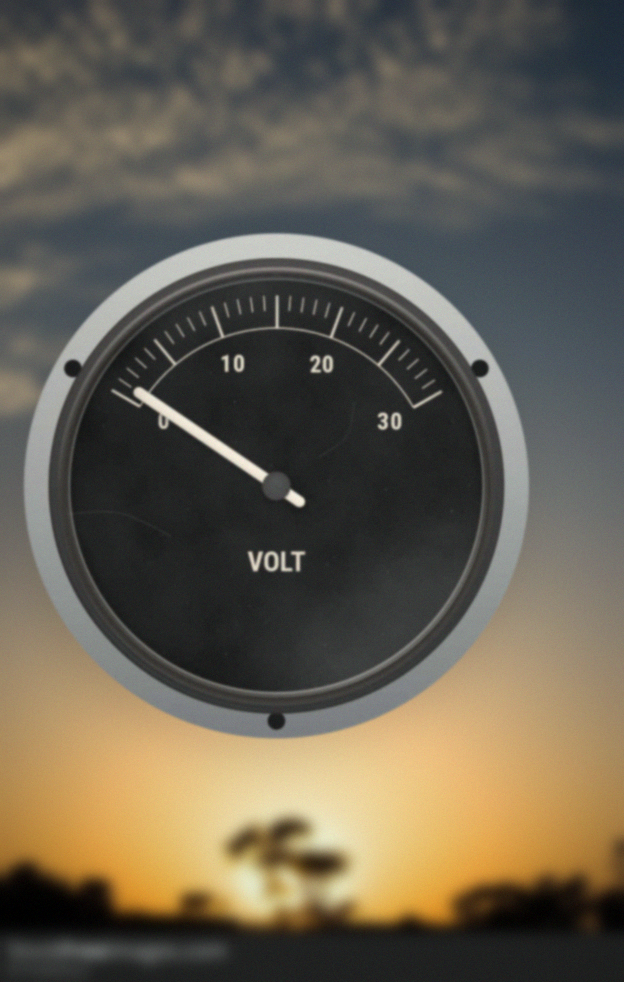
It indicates 1 V
